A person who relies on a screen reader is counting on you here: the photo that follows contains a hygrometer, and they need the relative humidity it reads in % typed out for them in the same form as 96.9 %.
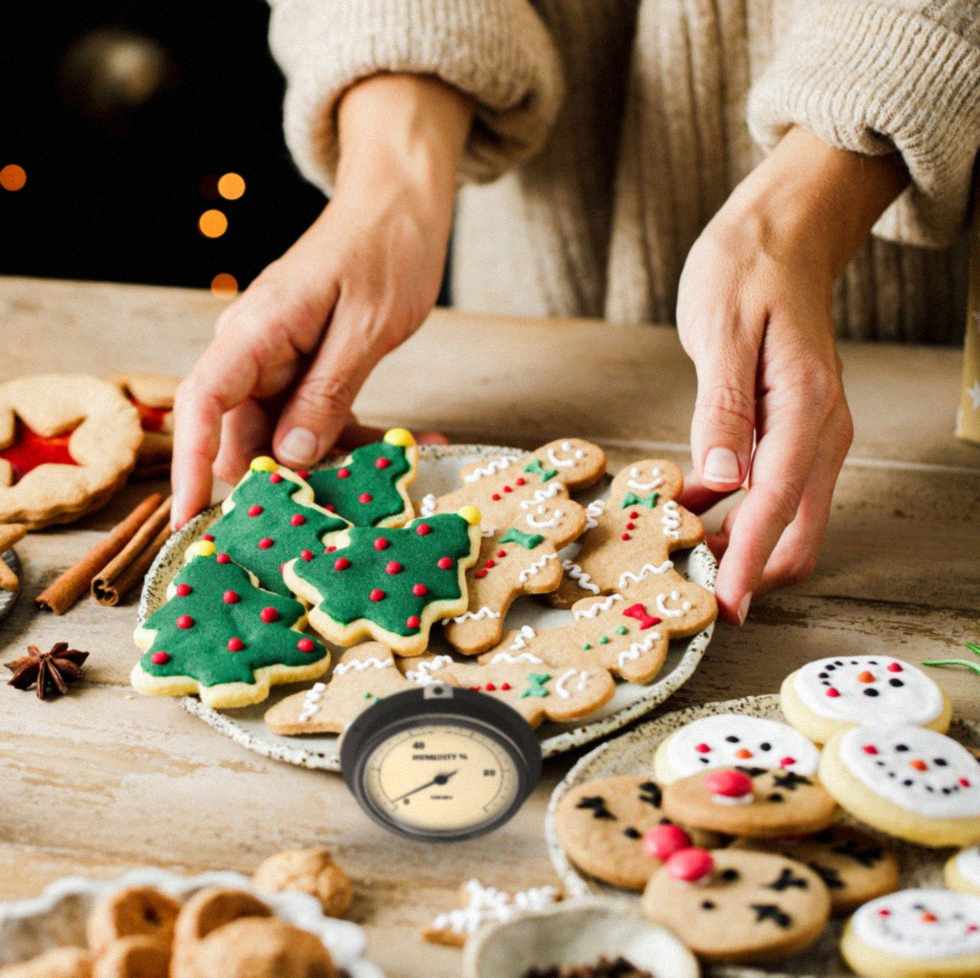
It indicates 4 %
